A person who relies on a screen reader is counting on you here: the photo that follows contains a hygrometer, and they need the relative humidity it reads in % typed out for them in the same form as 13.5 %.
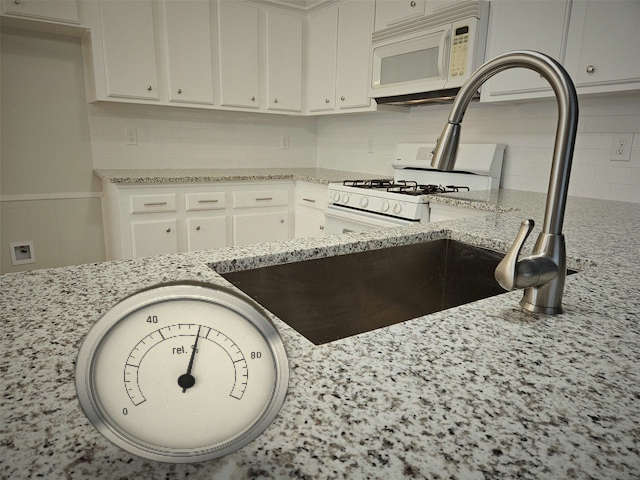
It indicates 56 %
